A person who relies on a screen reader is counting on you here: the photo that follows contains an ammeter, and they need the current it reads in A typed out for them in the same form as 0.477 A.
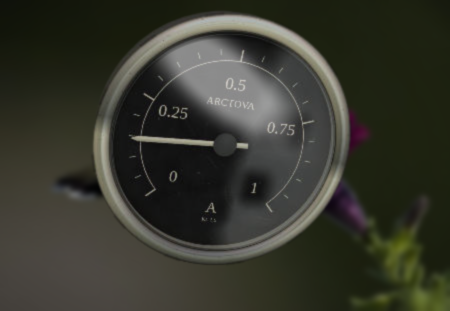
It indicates 0.15 A
